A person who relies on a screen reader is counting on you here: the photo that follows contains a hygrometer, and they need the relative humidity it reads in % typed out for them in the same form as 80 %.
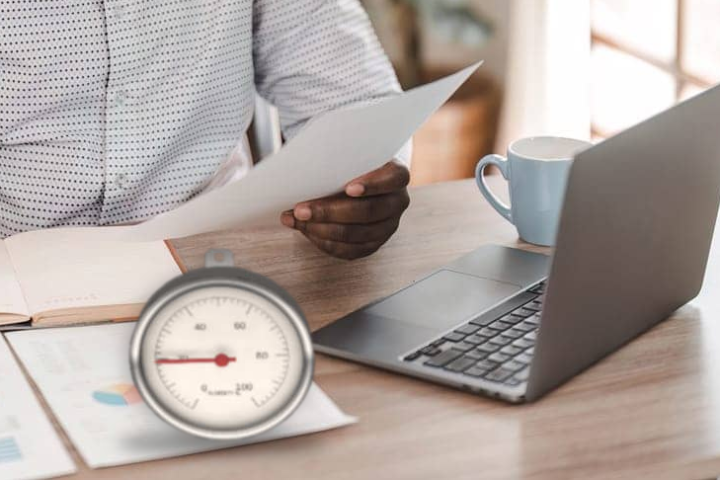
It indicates 20 %
